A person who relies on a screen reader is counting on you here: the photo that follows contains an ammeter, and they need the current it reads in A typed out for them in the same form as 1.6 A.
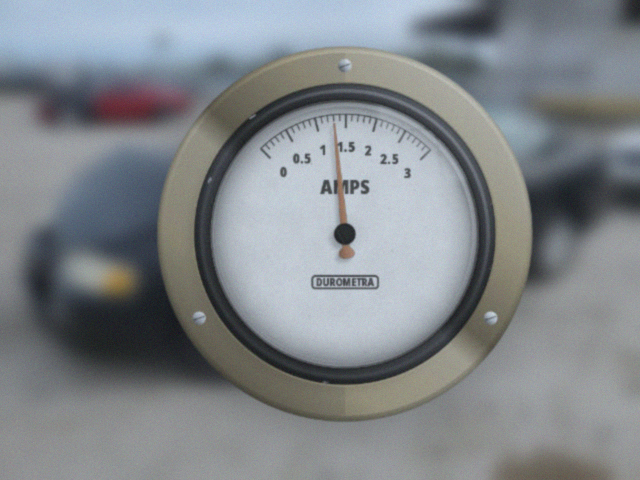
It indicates 1.3 A
